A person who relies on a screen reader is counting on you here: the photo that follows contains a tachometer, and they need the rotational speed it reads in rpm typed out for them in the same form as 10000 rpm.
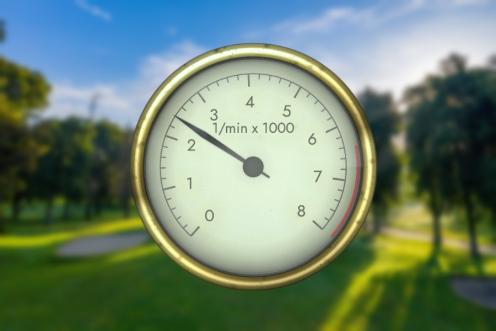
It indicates 2400 rpm
